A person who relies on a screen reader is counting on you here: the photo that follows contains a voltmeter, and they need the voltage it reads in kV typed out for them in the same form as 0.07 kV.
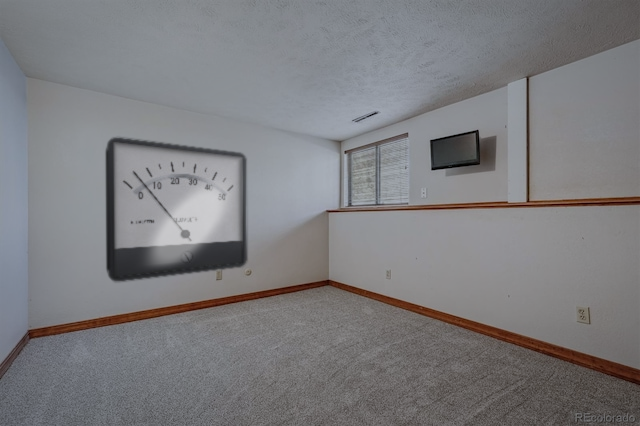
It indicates 5 kV
